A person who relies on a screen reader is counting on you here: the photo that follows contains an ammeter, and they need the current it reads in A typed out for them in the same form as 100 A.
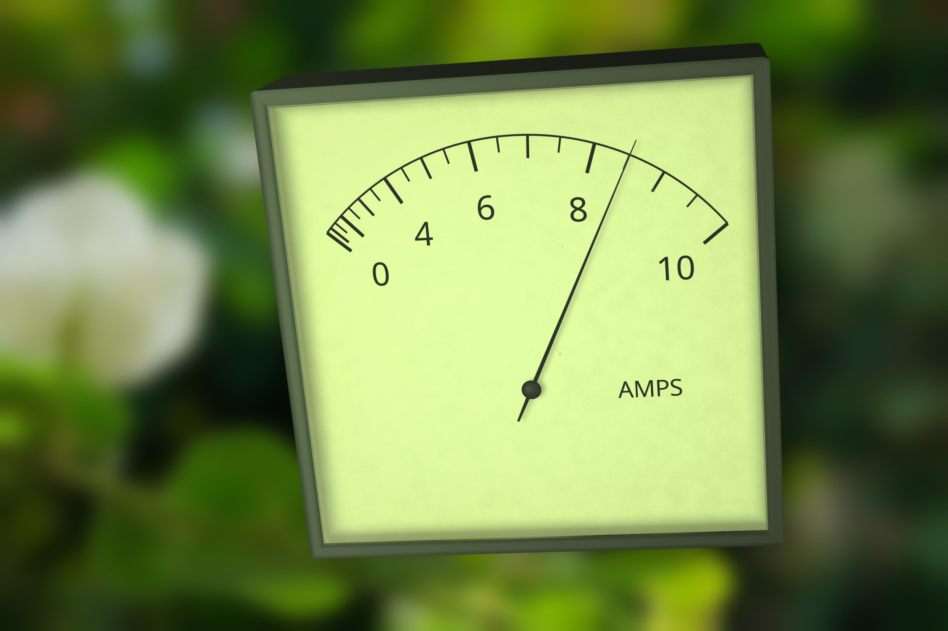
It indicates 8.5 A
